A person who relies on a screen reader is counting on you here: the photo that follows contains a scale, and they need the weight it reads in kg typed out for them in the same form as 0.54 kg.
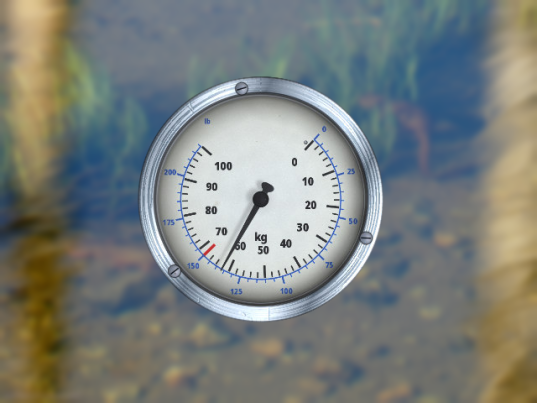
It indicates 62 kg
